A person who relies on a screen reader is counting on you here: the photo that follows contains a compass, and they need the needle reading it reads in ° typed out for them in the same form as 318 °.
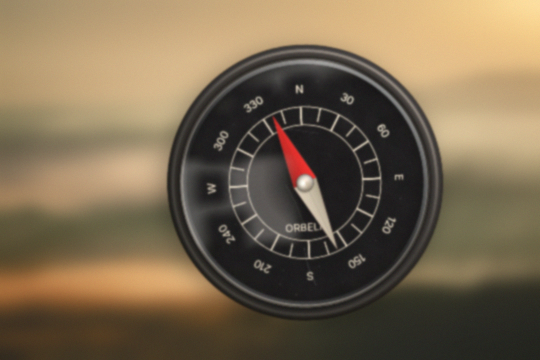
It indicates 337.5 °
